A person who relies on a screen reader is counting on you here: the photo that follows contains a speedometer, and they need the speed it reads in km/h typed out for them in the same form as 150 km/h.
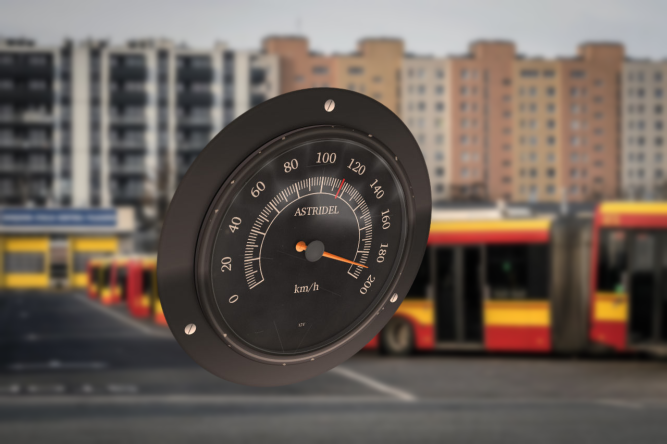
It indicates 190 km/h
